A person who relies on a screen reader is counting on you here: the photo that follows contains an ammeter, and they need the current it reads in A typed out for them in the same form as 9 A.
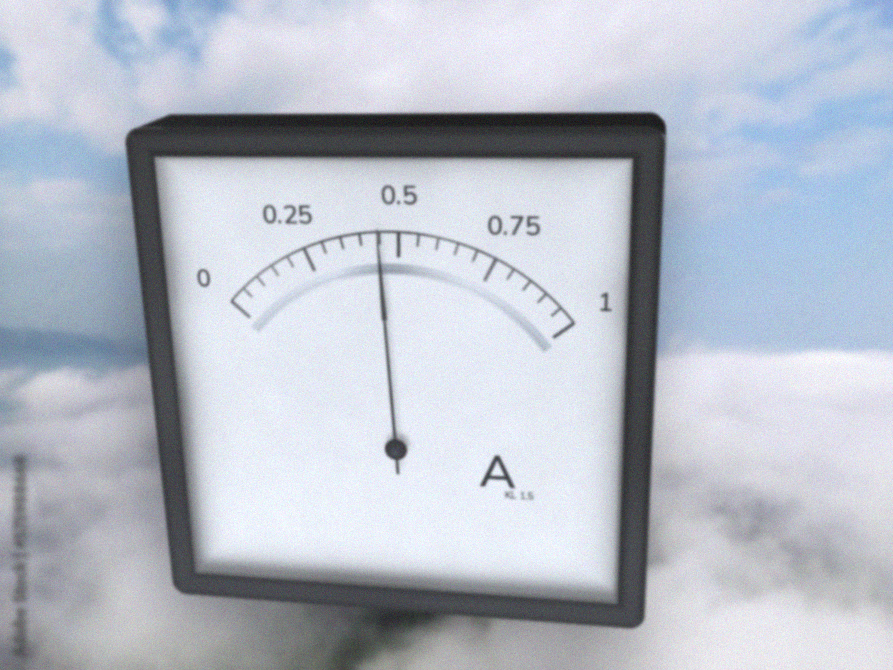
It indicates 0.45 A
